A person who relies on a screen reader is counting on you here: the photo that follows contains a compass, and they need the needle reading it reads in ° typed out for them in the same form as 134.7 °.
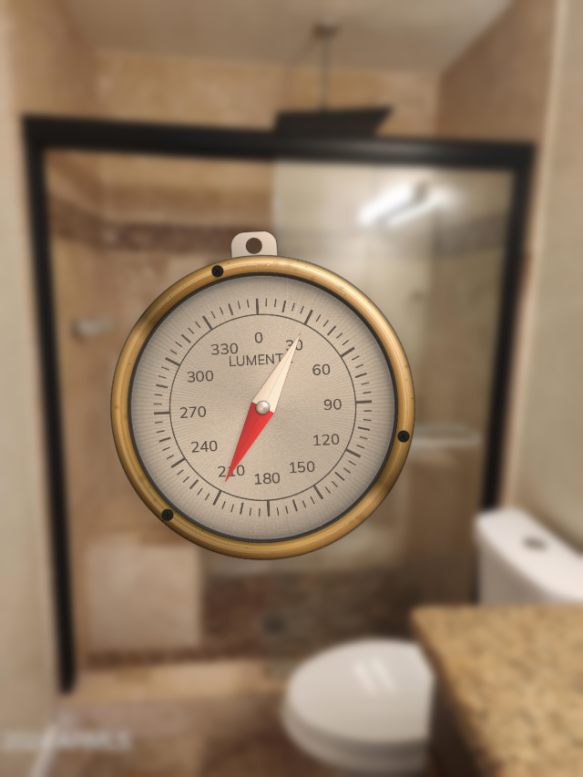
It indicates 210 °
